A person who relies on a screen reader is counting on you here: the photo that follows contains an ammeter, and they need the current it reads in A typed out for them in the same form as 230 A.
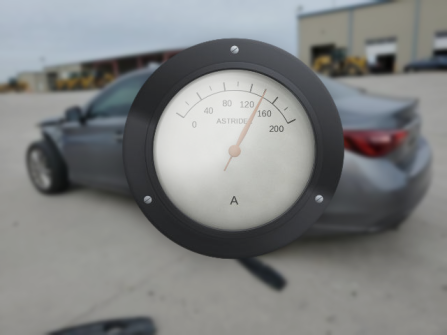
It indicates 140 A
